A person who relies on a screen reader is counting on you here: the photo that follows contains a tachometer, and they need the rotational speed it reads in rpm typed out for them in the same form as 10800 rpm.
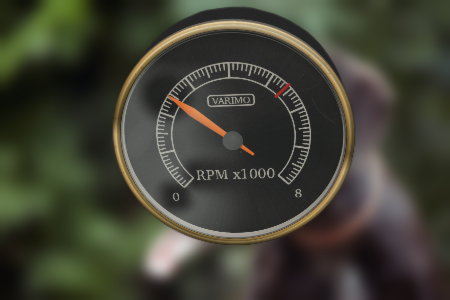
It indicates 2500 rpm
